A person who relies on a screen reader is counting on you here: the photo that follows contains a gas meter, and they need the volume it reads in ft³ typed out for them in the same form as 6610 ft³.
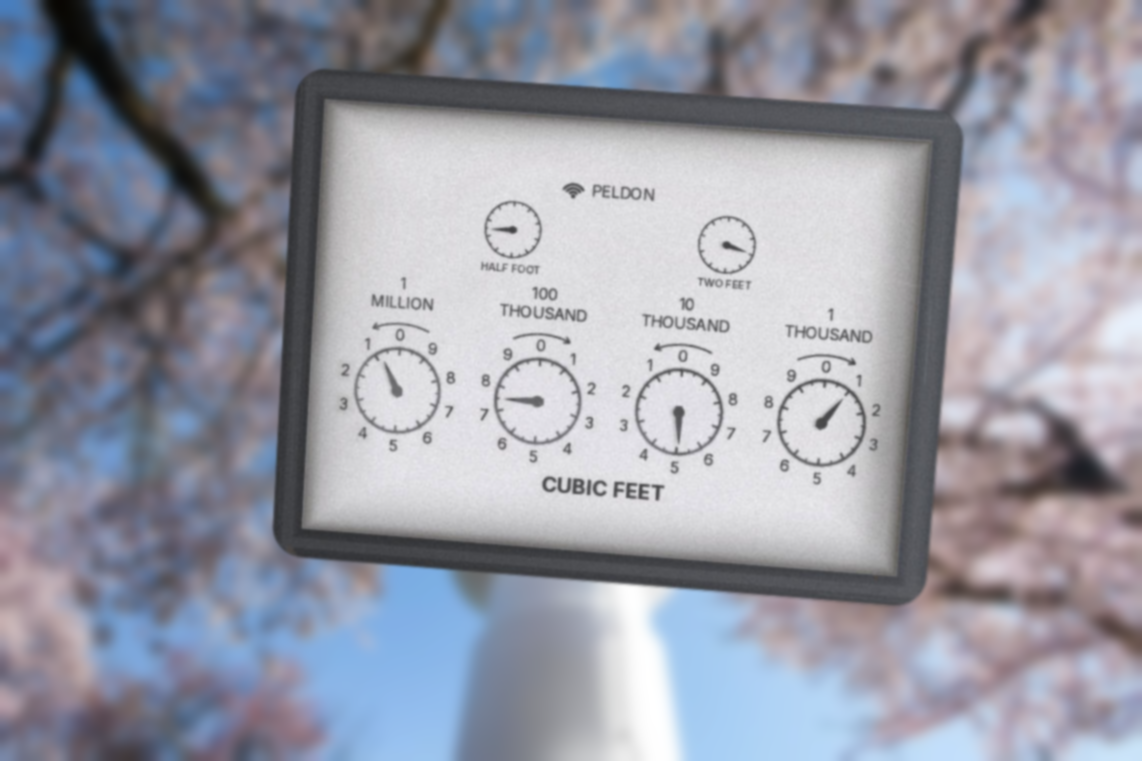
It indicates 75100 ft³
